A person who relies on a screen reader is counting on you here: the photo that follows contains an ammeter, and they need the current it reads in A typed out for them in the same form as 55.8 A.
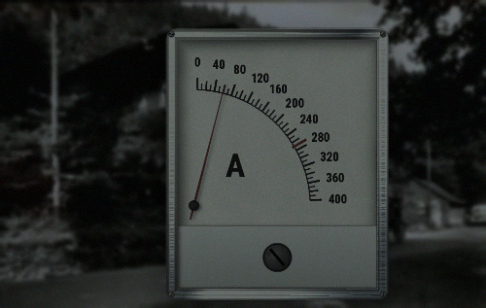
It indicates 60 A
